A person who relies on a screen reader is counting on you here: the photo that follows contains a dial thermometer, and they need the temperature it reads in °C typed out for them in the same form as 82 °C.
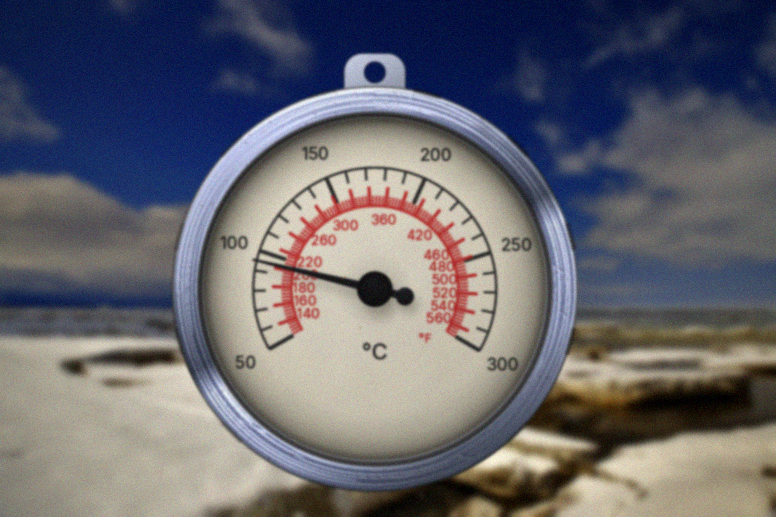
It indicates 95 °C
